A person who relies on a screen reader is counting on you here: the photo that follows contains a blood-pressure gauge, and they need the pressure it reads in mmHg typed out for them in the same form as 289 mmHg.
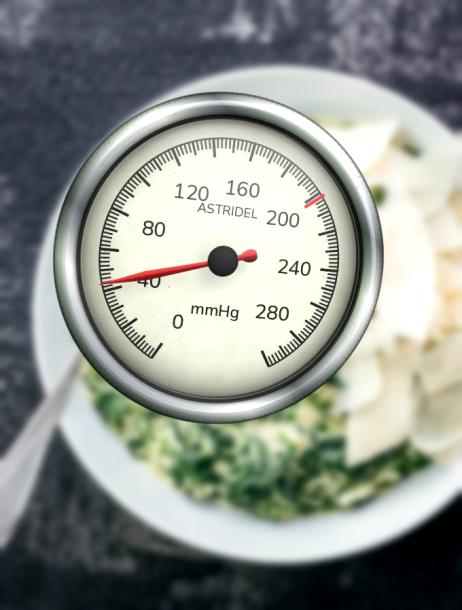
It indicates 44 mmHg
